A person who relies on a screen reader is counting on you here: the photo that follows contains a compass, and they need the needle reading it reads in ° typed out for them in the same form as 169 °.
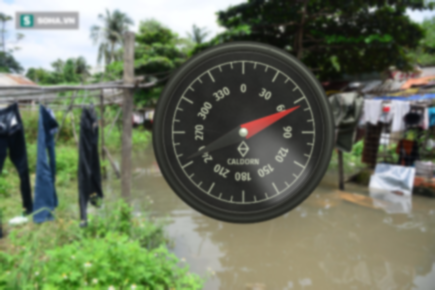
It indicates 65 °
